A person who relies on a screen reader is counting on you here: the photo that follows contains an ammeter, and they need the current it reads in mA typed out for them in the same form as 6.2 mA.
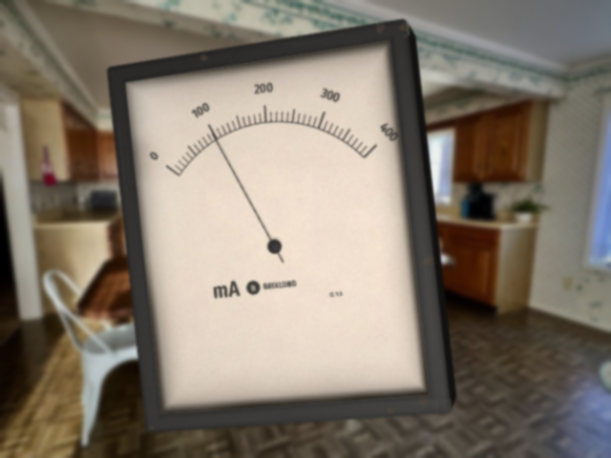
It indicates 100 mA
